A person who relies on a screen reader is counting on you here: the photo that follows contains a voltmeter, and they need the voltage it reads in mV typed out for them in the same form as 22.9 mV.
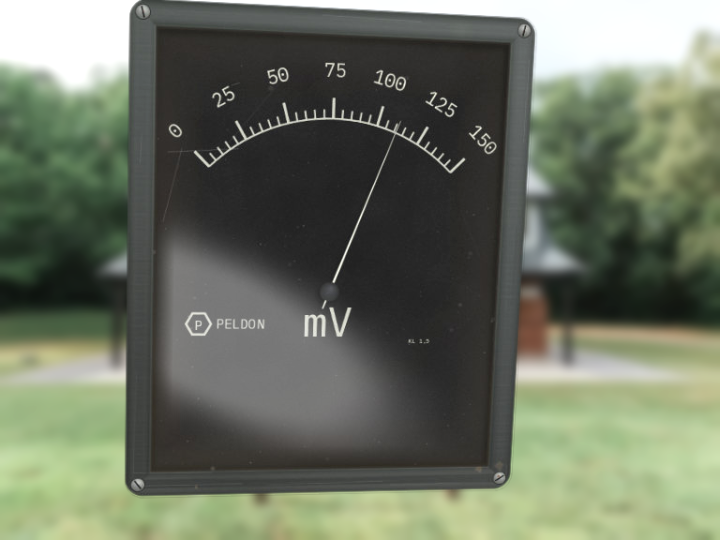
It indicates 110 mV
